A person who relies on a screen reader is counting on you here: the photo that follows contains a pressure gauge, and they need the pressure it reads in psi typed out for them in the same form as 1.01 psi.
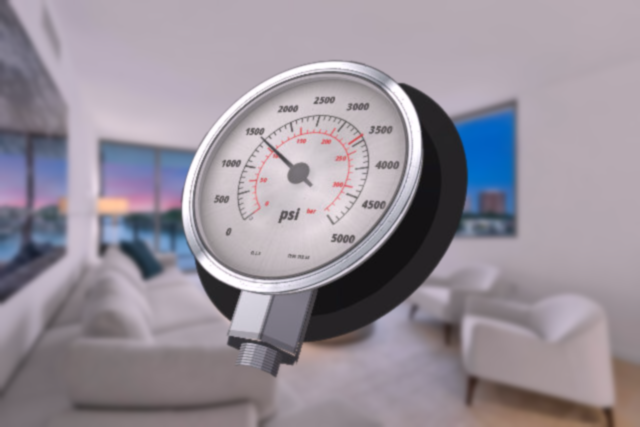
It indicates 1500 psi
